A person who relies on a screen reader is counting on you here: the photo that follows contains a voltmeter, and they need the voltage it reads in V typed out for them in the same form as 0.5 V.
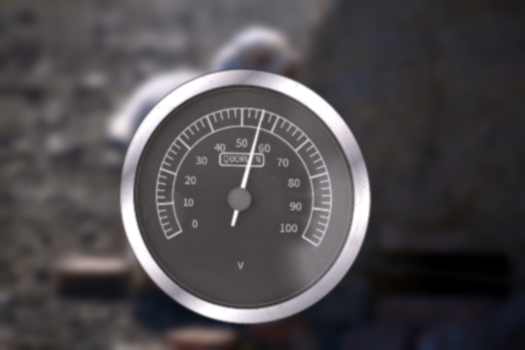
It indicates 56 V
